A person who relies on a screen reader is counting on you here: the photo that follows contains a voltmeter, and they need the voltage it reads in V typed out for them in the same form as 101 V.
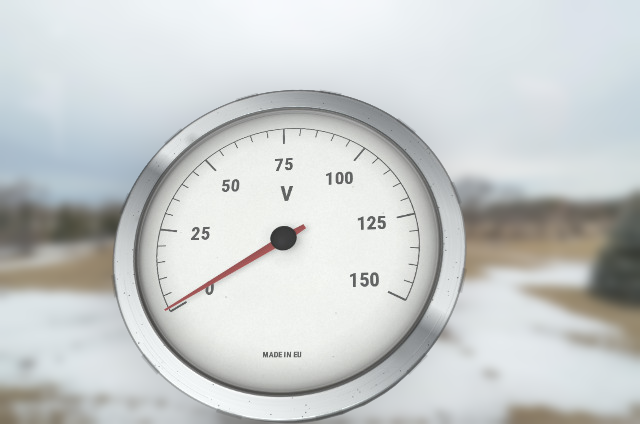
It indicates 0 V
